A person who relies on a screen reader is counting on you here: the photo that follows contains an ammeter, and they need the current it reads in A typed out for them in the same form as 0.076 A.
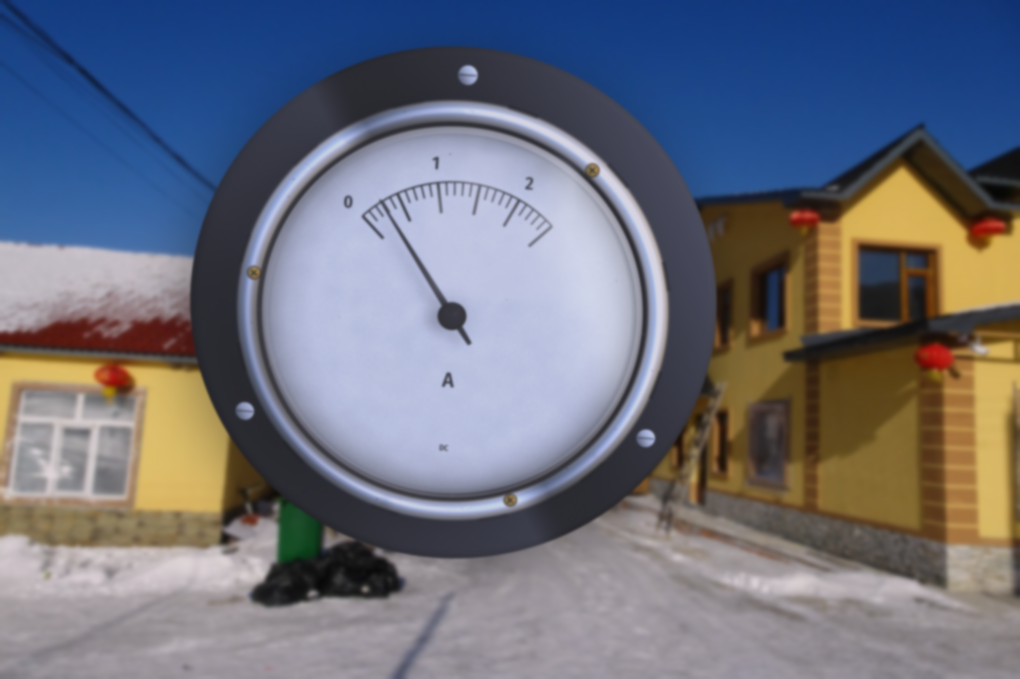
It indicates 0.3 A
